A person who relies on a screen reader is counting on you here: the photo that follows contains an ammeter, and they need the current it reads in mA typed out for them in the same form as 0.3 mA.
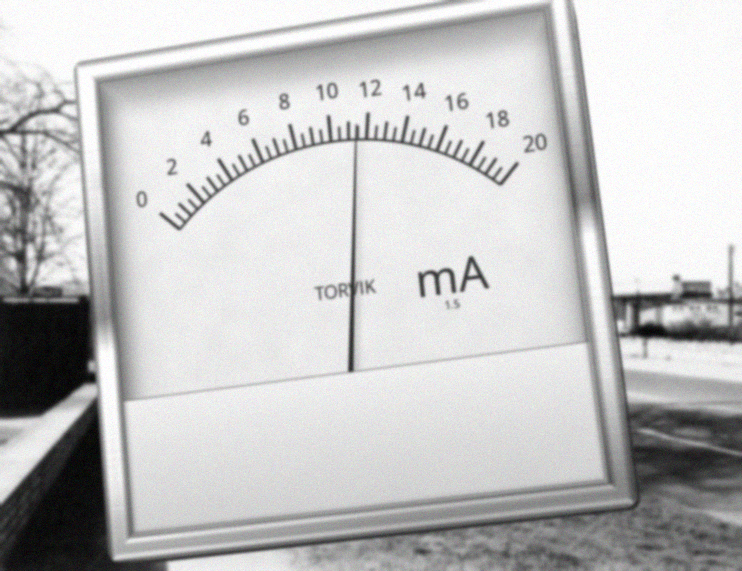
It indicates 11.5 mA
